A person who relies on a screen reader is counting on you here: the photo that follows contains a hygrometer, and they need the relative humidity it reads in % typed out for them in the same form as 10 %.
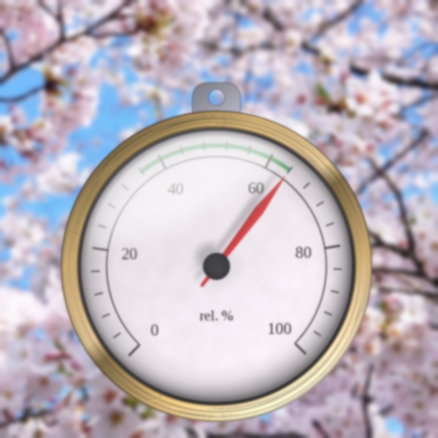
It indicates 64 %
